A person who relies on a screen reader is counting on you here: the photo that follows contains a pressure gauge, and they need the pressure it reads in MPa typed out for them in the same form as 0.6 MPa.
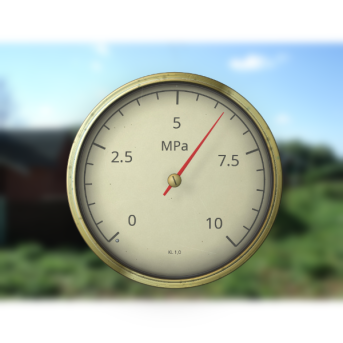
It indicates 6.25 MPa
